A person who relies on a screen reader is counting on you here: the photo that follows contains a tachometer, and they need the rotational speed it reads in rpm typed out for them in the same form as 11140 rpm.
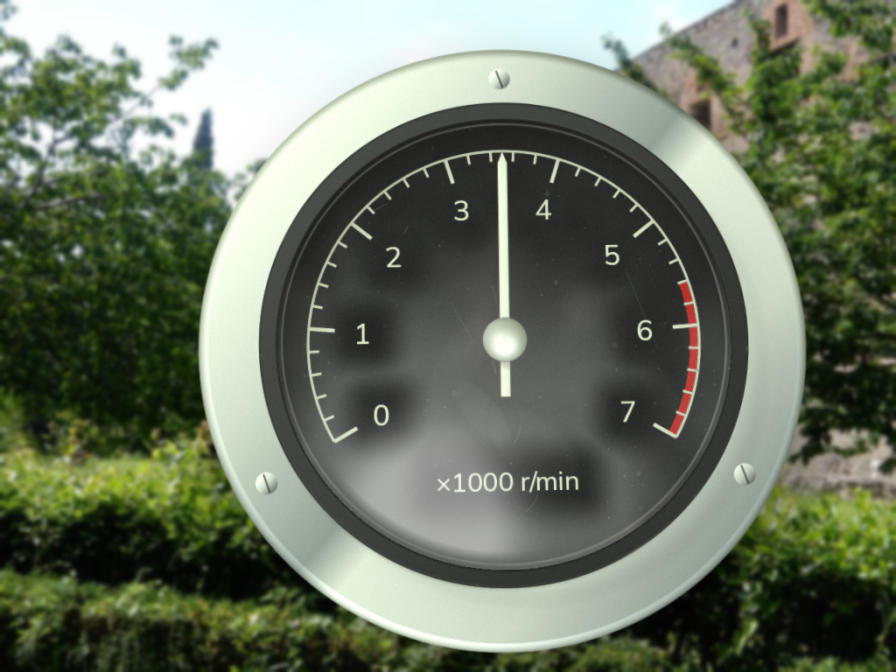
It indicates 3500 rpm
